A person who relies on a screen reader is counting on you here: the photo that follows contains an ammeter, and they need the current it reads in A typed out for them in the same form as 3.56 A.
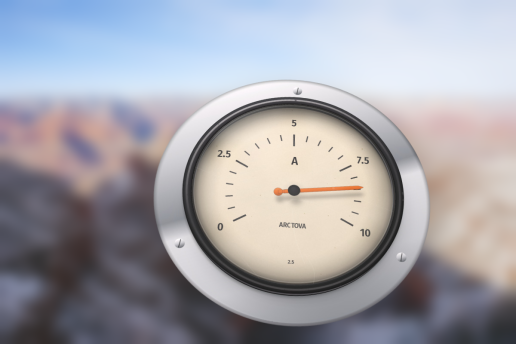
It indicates 8.5 A
